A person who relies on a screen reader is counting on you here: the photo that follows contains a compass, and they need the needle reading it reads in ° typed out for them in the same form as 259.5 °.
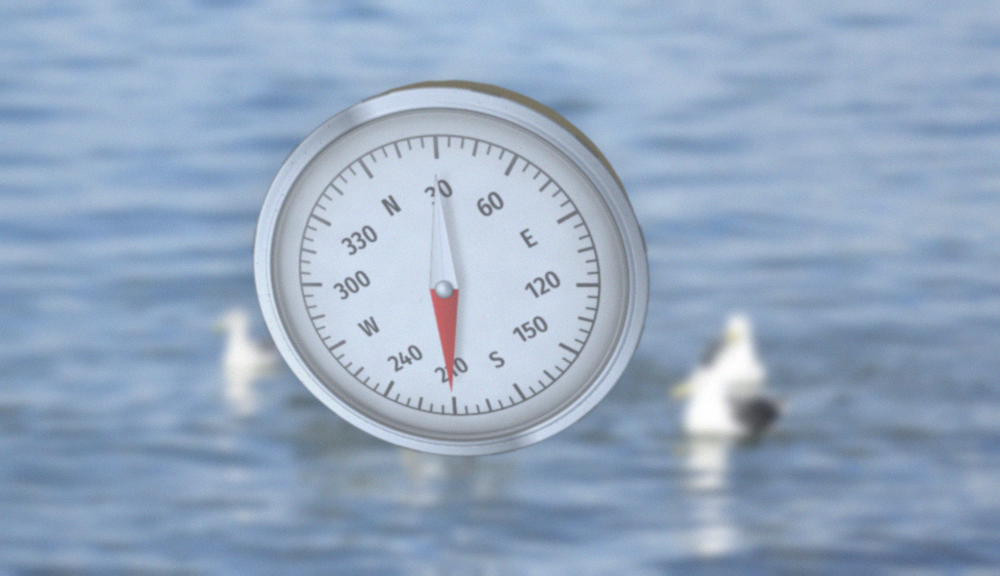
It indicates 210 °
